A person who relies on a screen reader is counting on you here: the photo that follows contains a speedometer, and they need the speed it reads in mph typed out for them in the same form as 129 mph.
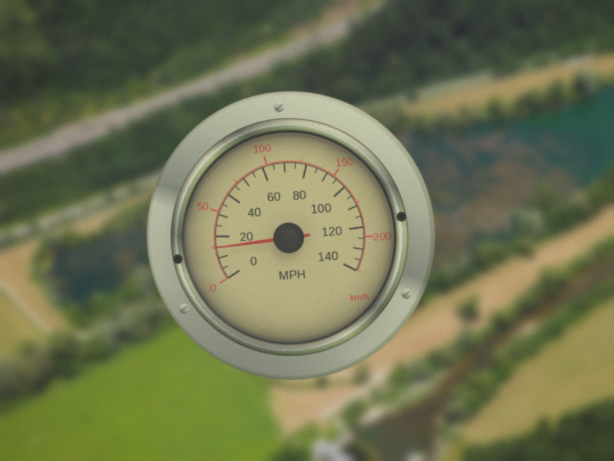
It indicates 15 mph
